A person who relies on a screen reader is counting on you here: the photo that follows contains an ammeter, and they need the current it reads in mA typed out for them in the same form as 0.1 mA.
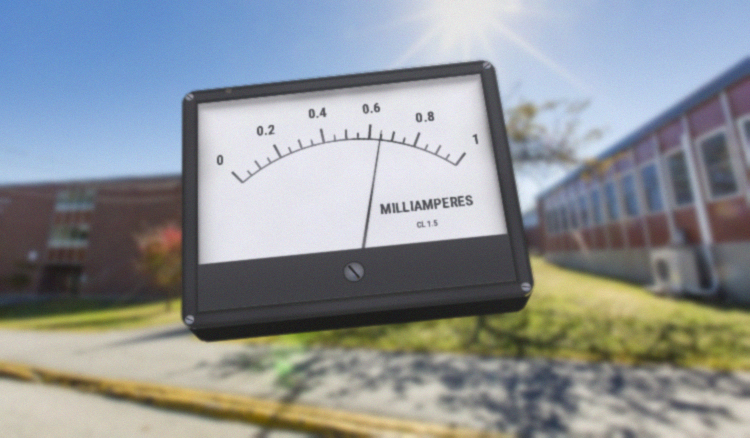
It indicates 0.65 mA
